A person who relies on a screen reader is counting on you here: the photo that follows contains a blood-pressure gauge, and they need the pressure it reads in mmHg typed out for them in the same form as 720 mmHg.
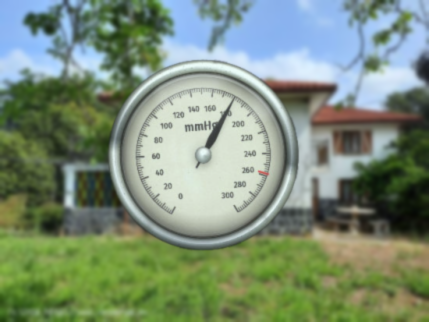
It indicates 180 mmHg
